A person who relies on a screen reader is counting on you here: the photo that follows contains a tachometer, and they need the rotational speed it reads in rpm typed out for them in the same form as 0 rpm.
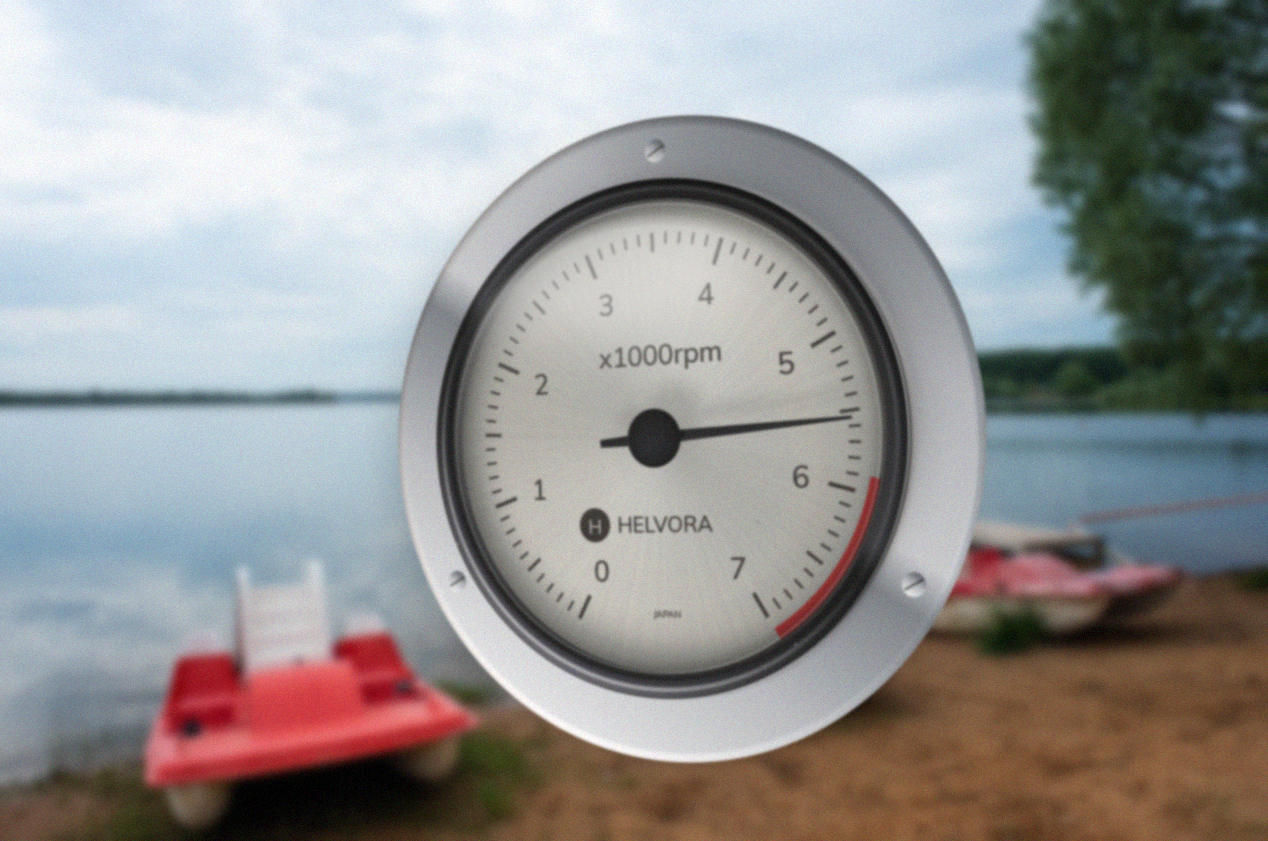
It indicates 5550 rpm
